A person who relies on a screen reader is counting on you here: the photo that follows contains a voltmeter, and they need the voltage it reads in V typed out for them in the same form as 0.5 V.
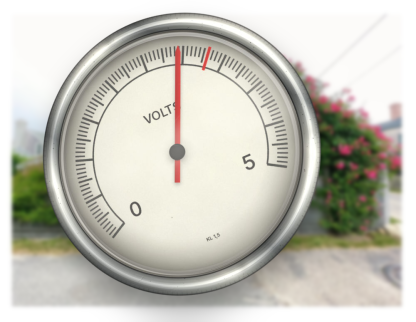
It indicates 2.95 V
